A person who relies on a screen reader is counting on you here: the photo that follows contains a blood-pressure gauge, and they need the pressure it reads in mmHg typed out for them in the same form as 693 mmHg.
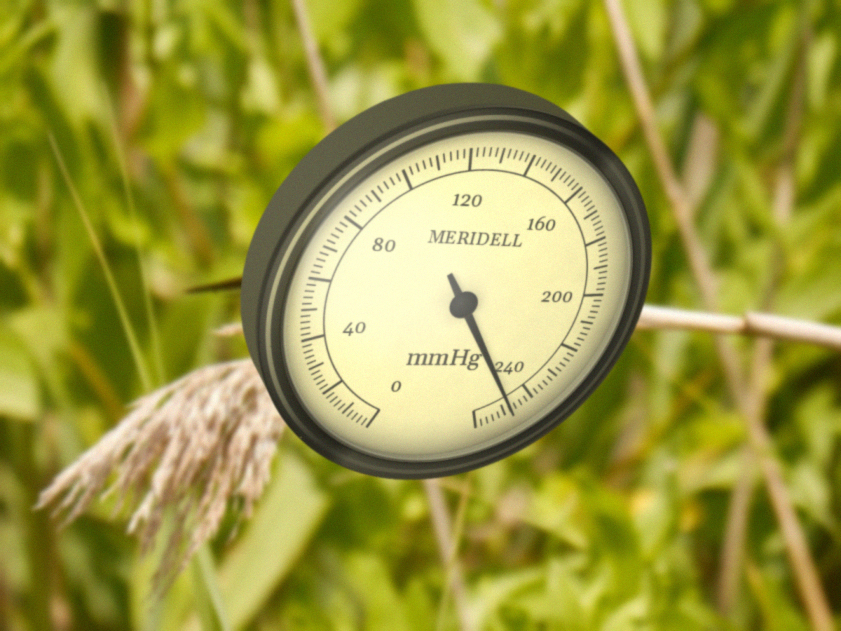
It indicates 248 mmHg
